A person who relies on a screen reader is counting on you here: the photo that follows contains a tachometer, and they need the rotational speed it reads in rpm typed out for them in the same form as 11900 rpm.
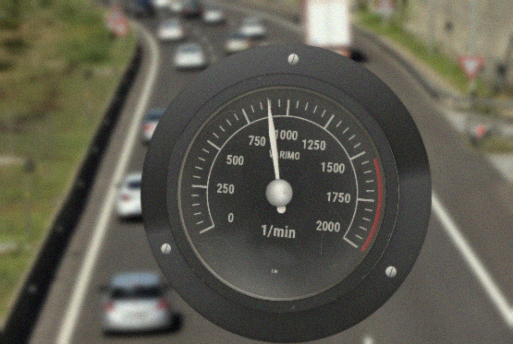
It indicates 900 rpm
